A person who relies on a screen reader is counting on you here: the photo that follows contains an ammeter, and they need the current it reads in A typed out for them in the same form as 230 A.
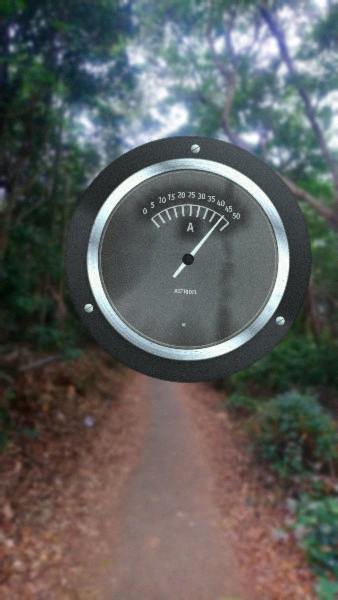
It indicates 45 A
